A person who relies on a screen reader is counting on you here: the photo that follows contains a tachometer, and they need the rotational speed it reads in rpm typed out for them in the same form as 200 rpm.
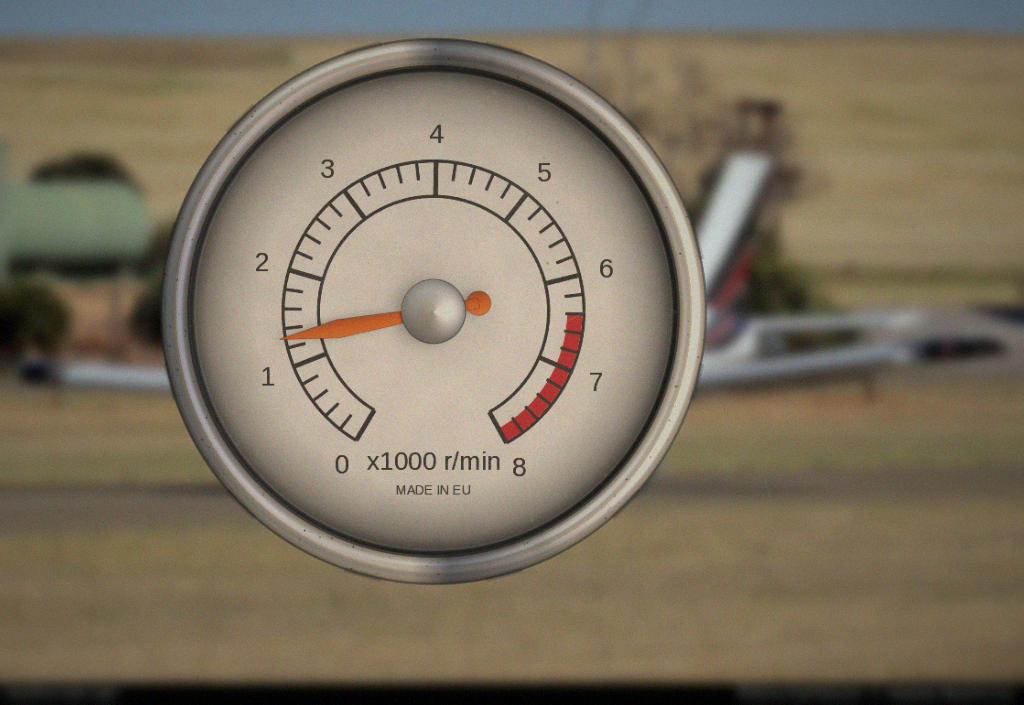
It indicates 1300 rpm
